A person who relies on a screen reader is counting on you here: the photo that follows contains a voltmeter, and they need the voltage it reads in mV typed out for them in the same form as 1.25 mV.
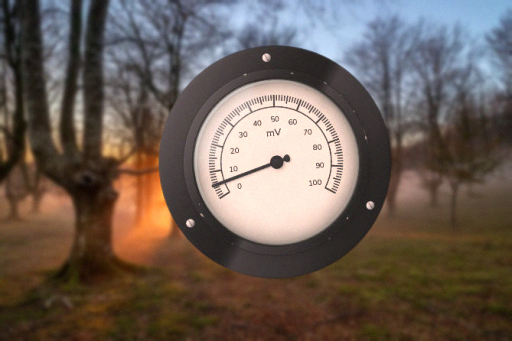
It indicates 5 mV
